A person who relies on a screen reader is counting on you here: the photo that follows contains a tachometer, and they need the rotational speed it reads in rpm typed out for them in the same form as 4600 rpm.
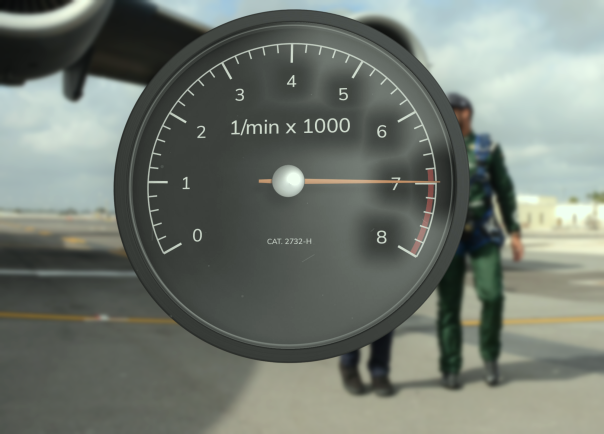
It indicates 7000 rpm
